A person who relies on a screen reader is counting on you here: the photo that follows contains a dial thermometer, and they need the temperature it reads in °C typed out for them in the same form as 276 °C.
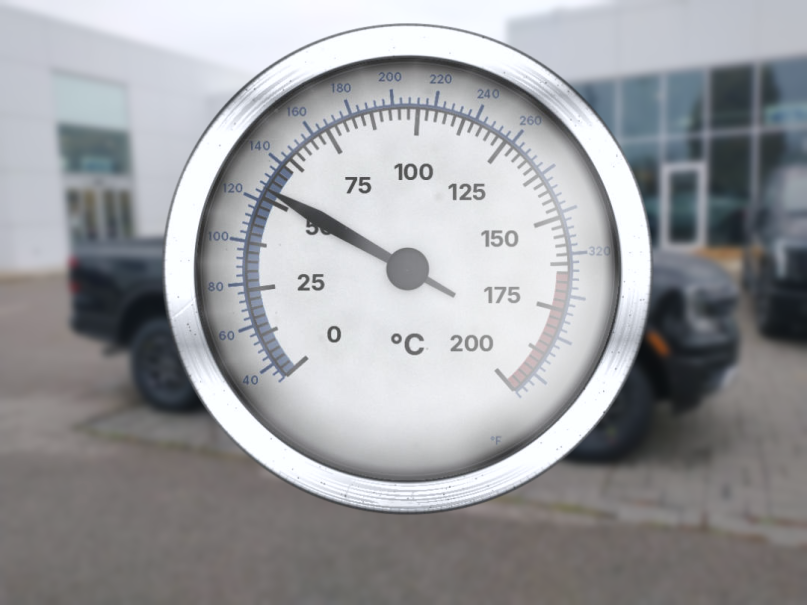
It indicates 52.5 °C
